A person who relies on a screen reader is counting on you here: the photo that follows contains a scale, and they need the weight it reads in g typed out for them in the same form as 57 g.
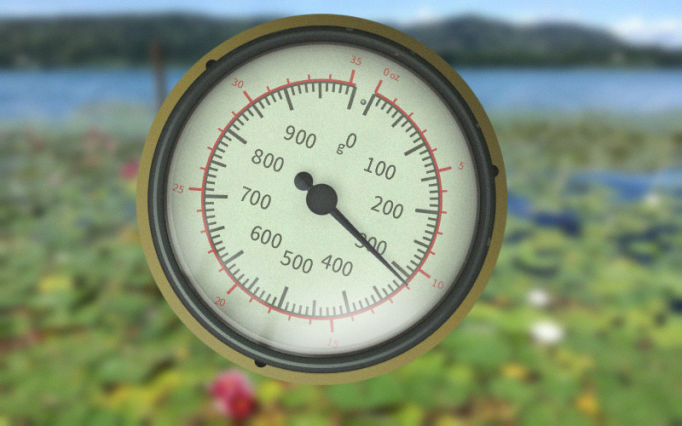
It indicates 310 g
